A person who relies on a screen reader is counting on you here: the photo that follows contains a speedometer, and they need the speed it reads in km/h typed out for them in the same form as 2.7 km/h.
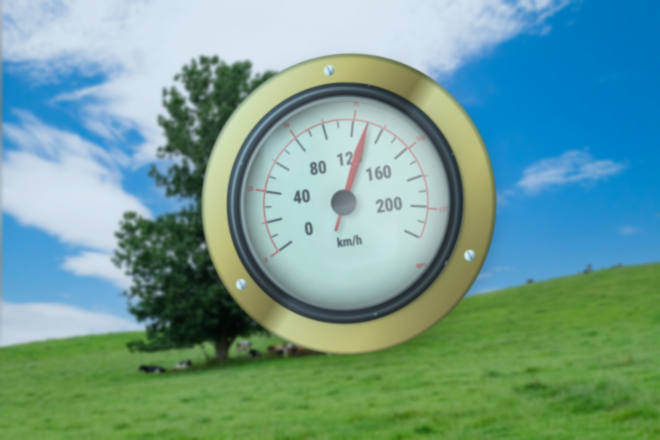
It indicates 130 km/h
